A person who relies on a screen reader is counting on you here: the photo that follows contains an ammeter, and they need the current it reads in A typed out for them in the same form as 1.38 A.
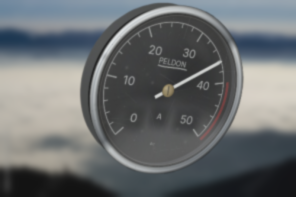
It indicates 36 A
